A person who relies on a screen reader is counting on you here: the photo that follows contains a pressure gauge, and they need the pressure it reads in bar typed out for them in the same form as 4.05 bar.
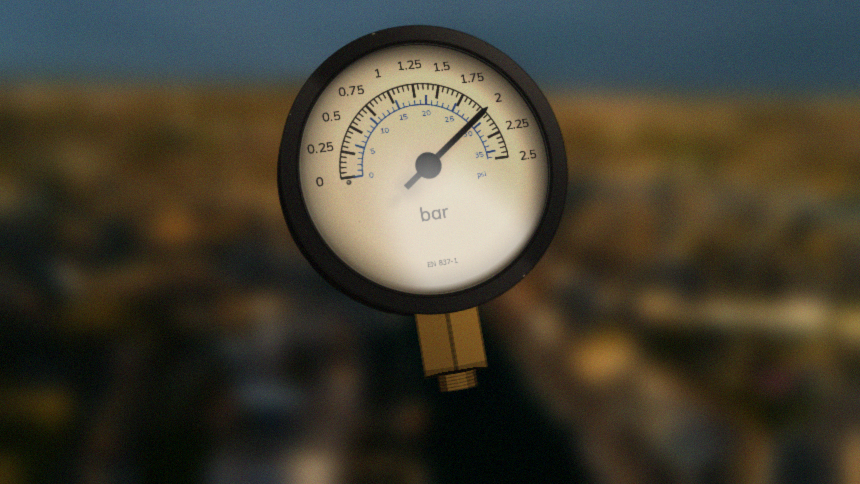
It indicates 2 bar
